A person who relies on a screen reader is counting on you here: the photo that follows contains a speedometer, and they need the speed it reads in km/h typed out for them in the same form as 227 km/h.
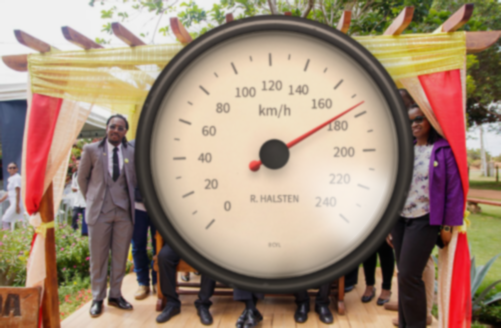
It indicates 175 km/h
